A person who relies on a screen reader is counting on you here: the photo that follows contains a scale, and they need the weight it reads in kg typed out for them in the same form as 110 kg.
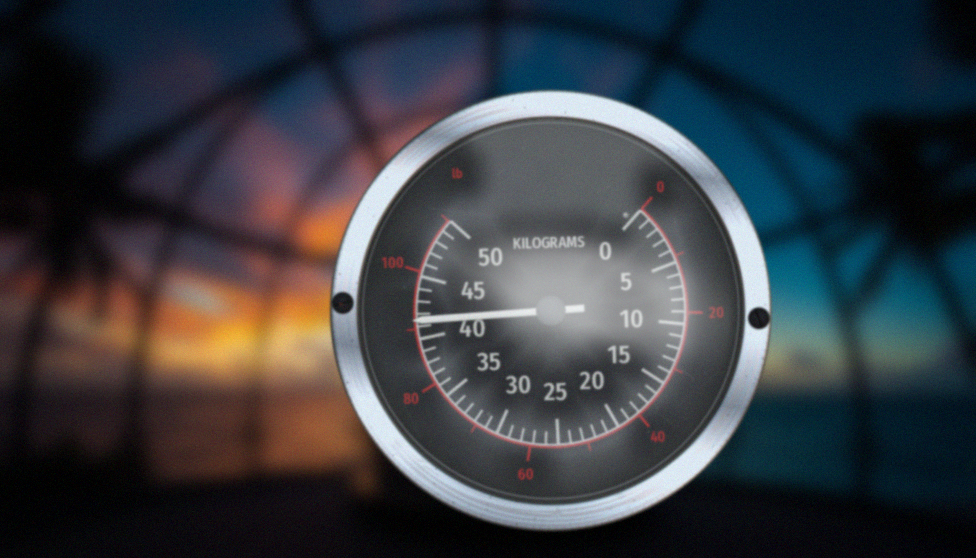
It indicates 41.5 kg
